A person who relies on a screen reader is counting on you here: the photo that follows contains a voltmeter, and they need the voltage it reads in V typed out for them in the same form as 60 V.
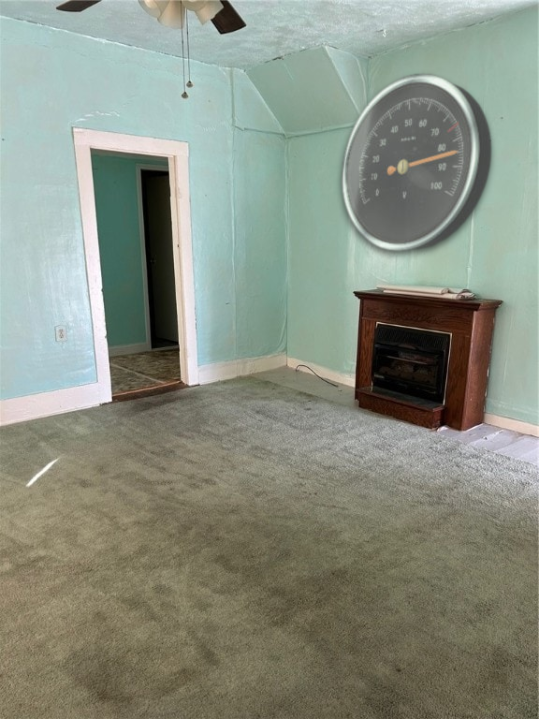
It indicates 85 V
